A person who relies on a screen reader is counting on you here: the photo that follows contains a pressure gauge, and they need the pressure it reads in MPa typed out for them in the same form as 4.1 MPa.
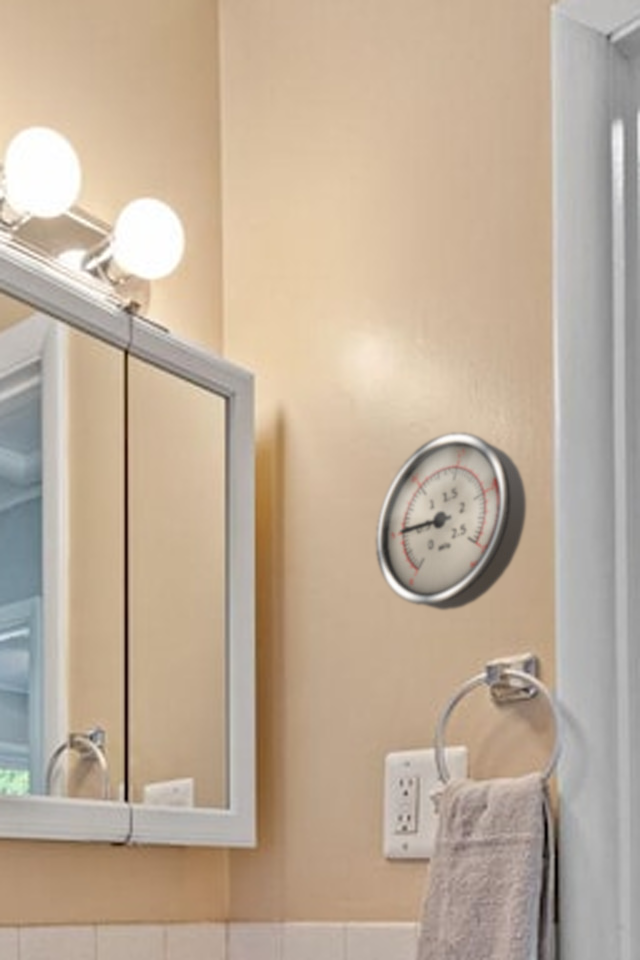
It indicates 0.5 MPa
